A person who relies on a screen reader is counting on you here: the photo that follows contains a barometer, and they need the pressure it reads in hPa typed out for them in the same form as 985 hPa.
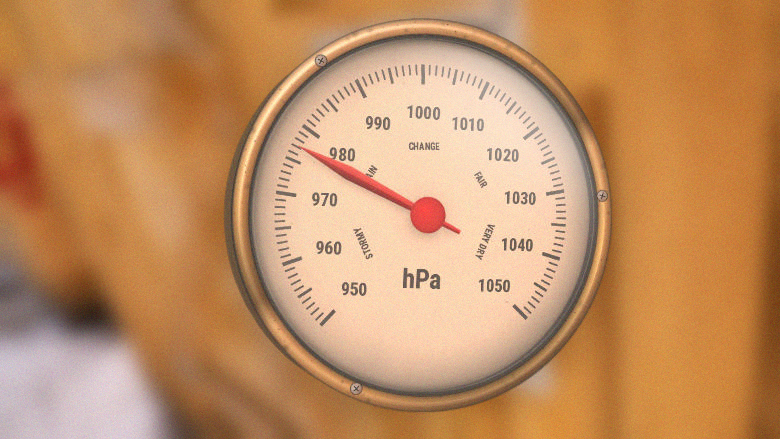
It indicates 977 hPa
